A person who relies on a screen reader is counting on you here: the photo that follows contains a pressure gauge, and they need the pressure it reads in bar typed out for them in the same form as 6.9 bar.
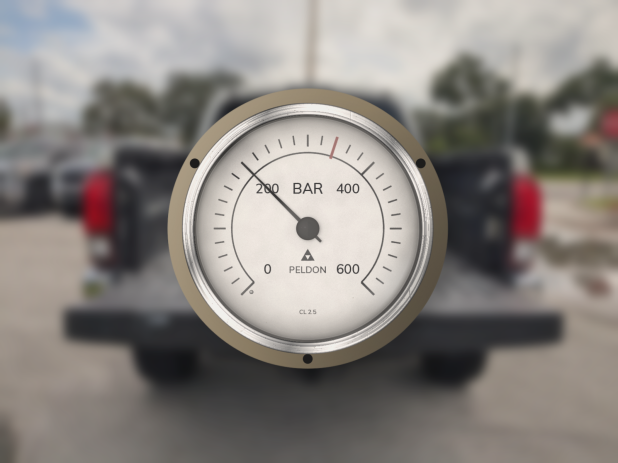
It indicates 200 bar
